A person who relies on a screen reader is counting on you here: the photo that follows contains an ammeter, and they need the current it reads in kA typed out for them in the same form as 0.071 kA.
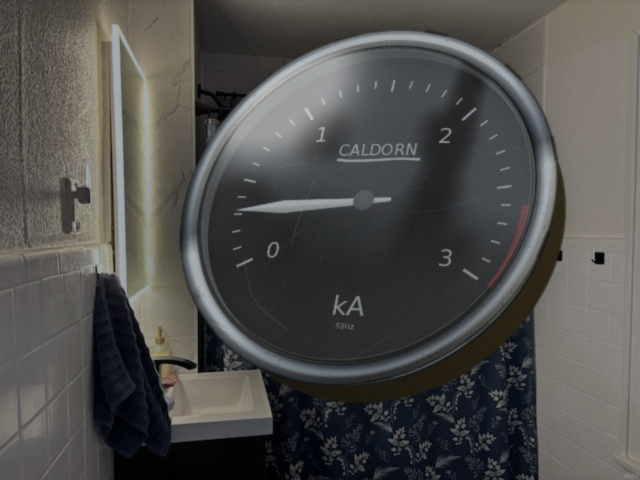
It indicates 0.3 kA
